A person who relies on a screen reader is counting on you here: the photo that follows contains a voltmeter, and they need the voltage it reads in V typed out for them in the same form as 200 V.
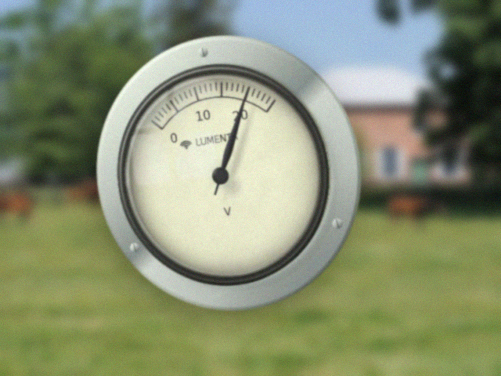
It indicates 20 V
